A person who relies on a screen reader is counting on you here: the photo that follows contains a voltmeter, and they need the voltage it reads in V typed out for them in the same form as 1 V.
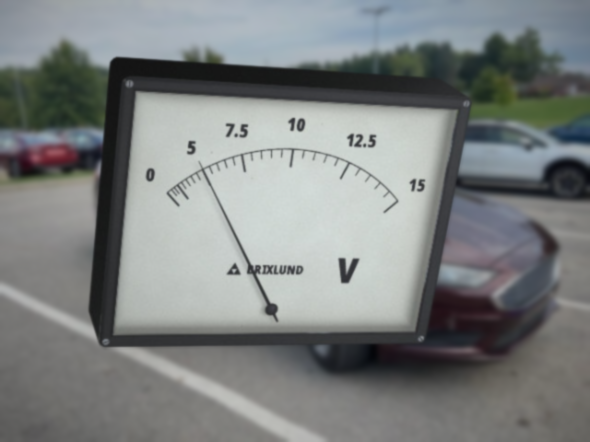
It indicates 5 V
